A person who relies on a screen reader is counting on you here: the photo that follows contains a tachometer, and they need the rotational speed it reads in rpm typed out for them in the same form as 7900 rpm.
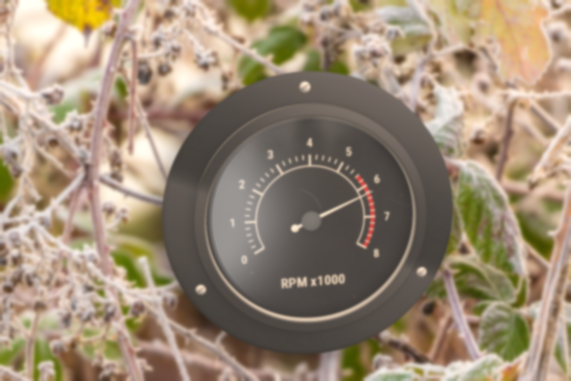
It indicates 6200 rpm
